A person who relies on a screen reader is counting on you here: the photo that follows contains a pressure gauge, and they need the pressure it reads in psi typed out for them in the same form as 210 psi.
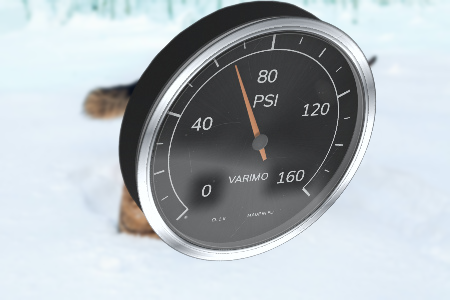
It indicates 65 psi
